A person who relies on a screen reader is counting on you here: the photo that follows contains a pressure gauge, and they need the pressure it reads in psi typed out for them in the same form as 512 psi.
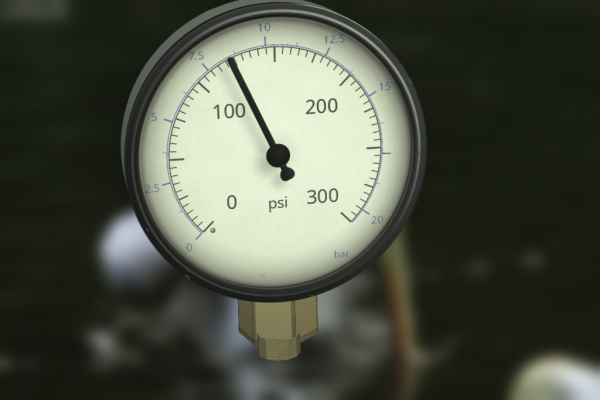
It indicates 122.5 psi
